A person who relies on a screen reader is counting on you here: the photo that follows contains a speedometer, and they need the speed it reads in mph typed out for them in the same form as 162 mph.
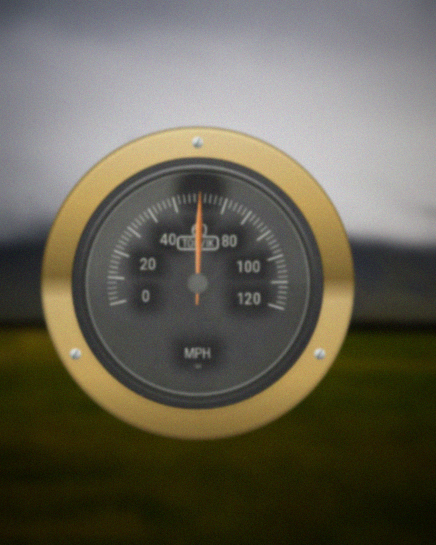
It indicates 60 mph
